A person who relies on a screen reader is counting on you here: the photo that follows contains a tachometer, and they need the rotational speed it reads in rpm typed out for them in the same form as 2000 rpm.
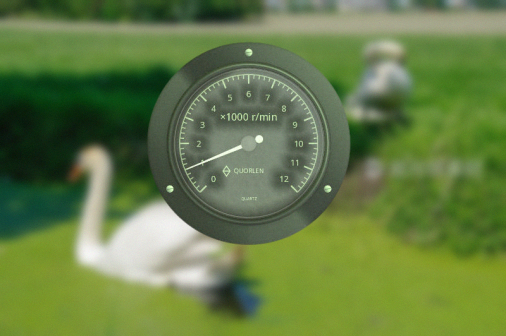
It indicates 1000 rpm
